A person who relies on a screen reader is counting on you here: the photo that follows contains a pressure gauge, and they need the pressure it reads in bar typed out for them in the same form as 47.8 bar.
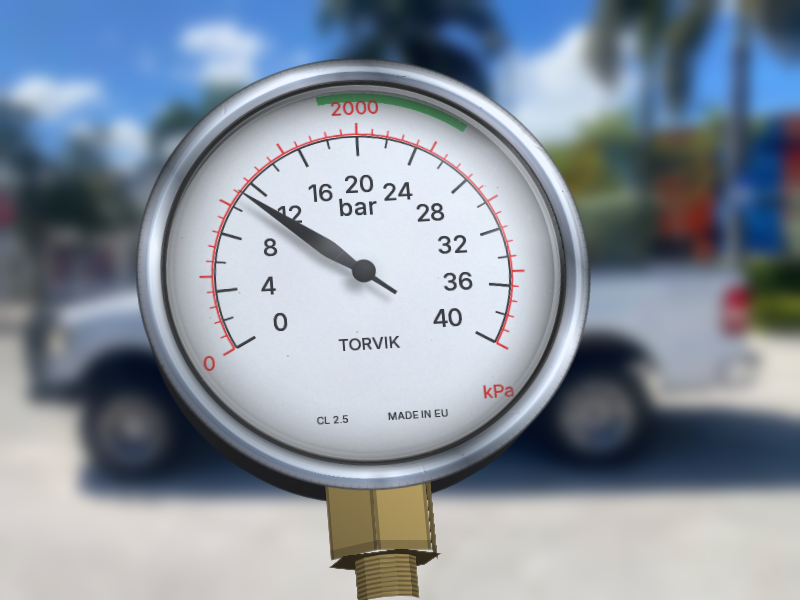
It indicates 11 bar
